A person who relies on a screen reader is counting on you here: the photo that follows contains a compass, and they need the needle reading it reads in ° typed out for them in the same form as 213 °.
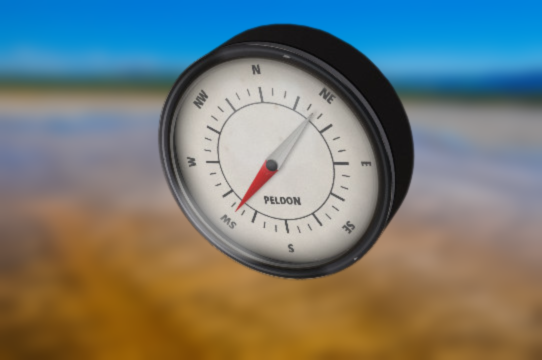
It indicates 225 °
